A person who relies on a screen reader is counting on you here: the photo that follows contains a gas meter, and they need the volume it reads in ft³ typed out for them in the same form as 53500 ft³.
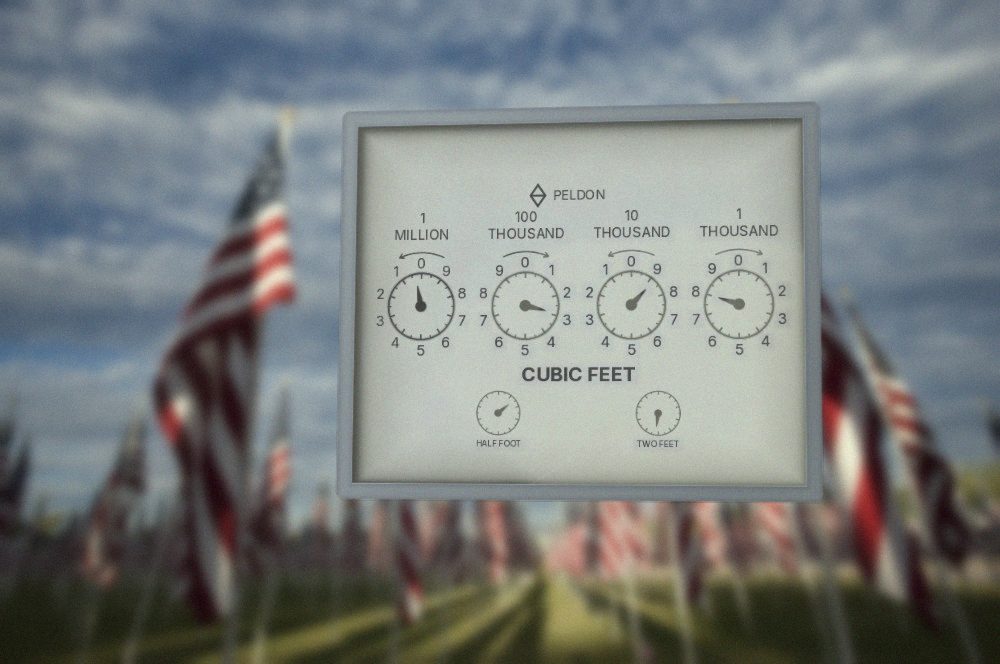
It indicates 28800 ft³
